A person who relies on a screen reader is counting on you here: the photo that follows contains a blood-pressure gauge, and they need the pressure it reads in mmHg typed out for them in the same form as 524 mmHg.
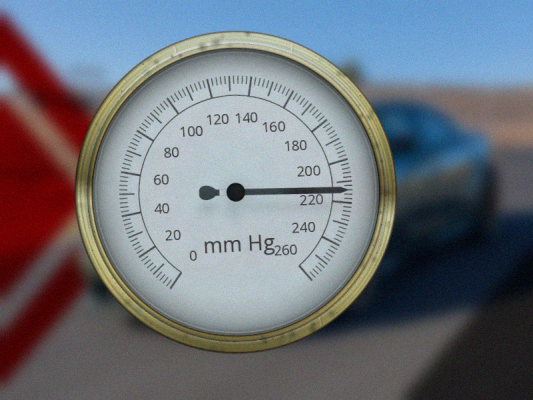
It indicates 214 mmHg
